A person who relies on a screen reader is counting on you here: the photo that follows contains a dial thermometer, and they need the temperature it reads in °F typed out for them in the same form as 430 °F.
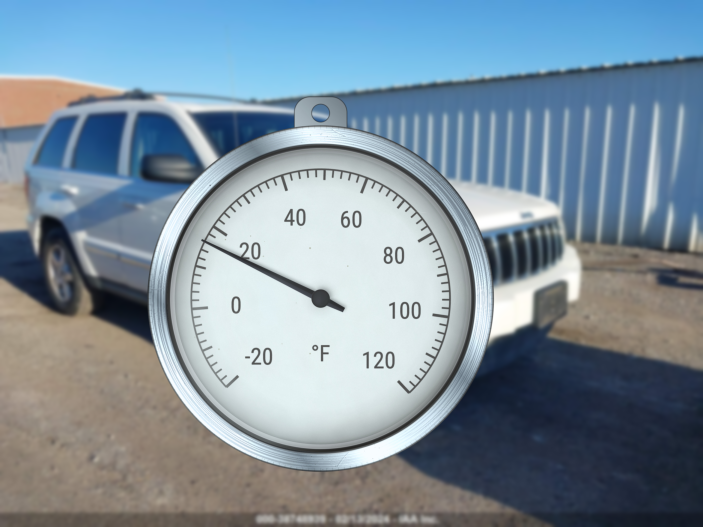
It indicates 16 °F
